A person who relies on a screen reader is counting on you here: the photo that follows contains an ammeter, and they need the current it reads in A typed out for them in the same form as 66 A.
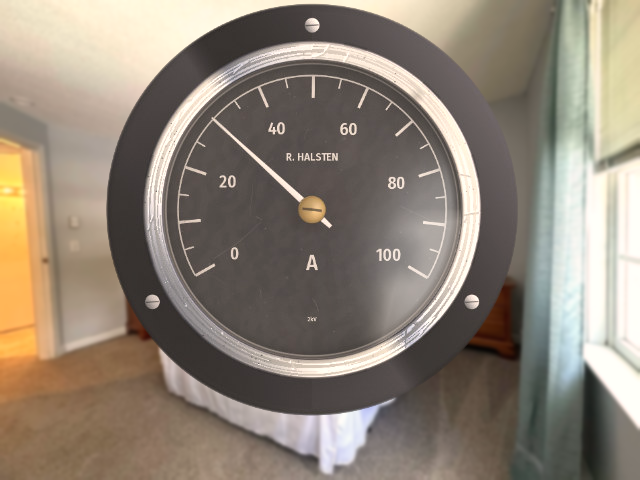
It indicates 30 A
